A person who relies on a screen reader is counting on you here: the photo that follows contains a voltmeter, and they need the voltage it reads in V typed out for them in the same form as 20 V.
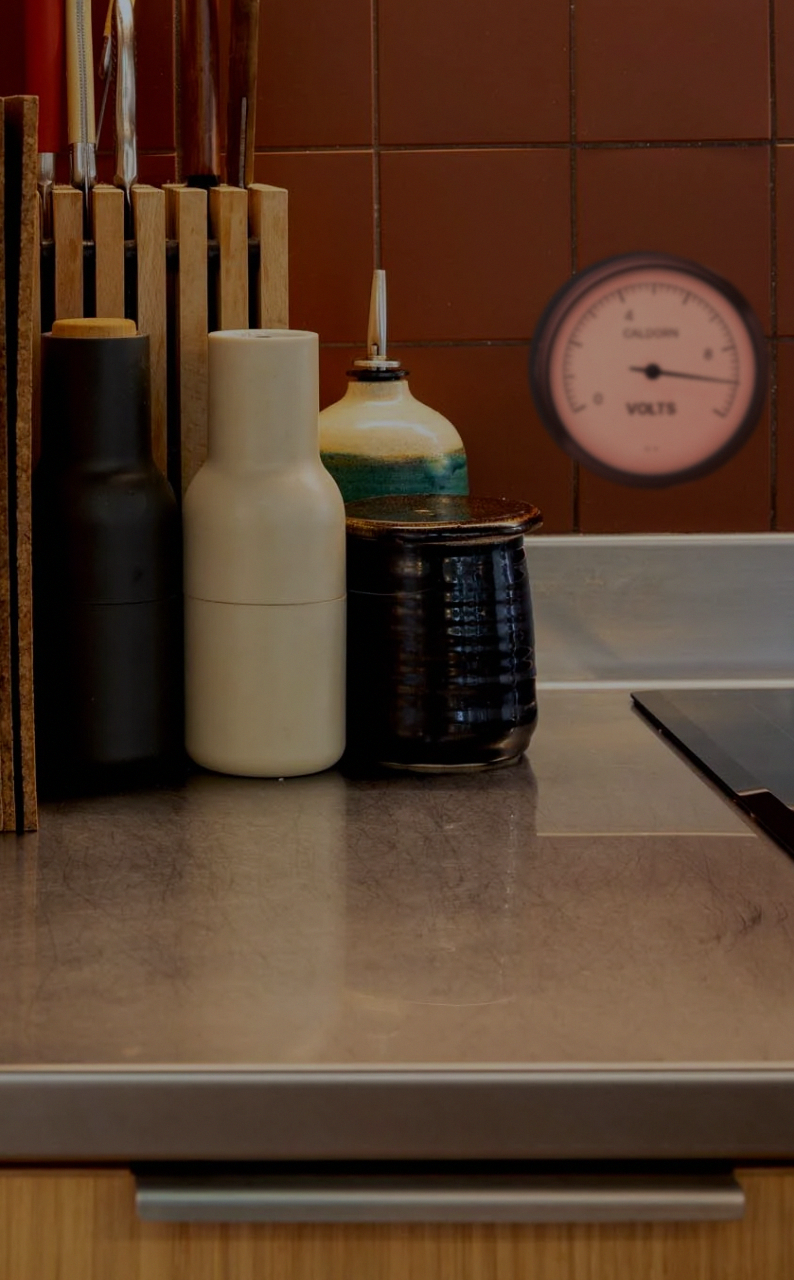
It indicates 9 V
